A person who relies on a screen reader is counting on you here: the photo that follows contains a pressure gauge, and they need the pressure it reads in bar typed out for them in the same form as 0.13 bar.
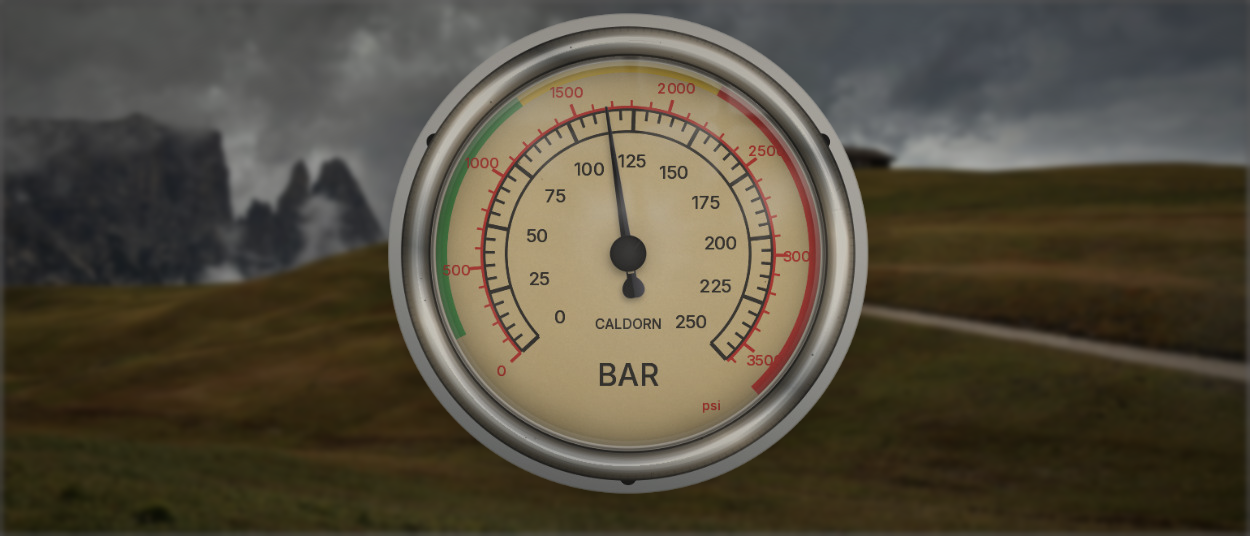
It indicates 115 bar
